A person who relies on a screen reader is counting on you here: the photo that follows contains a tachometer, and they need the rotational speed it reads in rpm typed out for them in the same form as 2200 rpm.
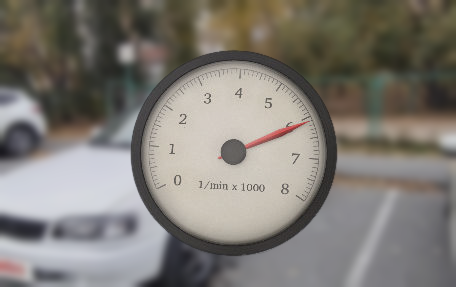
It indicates 6100 rpm
